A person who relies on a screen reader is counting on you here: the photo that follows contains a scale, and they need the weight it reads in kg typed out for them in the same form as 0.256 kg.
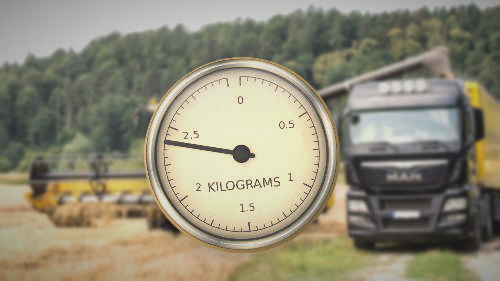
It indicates 2.4 kg
